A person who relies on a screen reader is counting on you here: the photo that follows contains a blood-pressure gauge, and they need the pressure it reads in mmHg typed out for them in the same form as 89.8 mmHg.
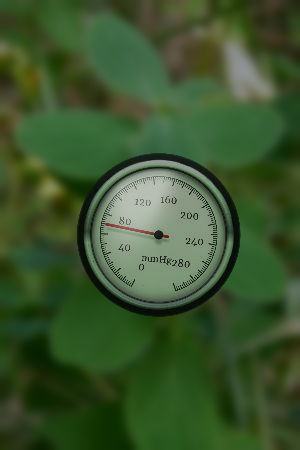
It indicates 70 mmHg
